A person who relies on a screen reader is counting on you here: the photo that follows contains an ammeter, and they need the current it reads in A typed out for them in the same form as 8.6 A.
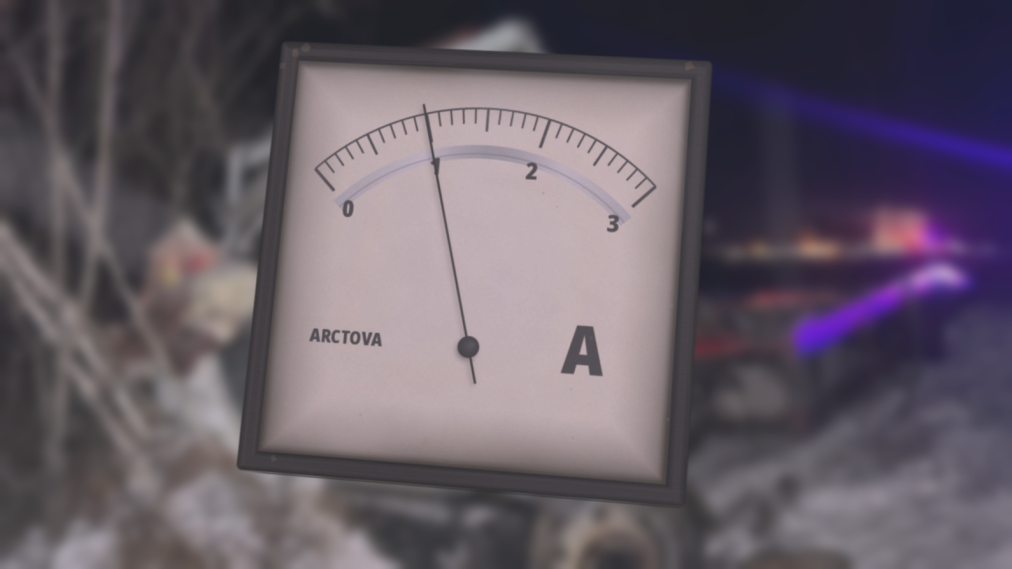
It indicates 1 A
